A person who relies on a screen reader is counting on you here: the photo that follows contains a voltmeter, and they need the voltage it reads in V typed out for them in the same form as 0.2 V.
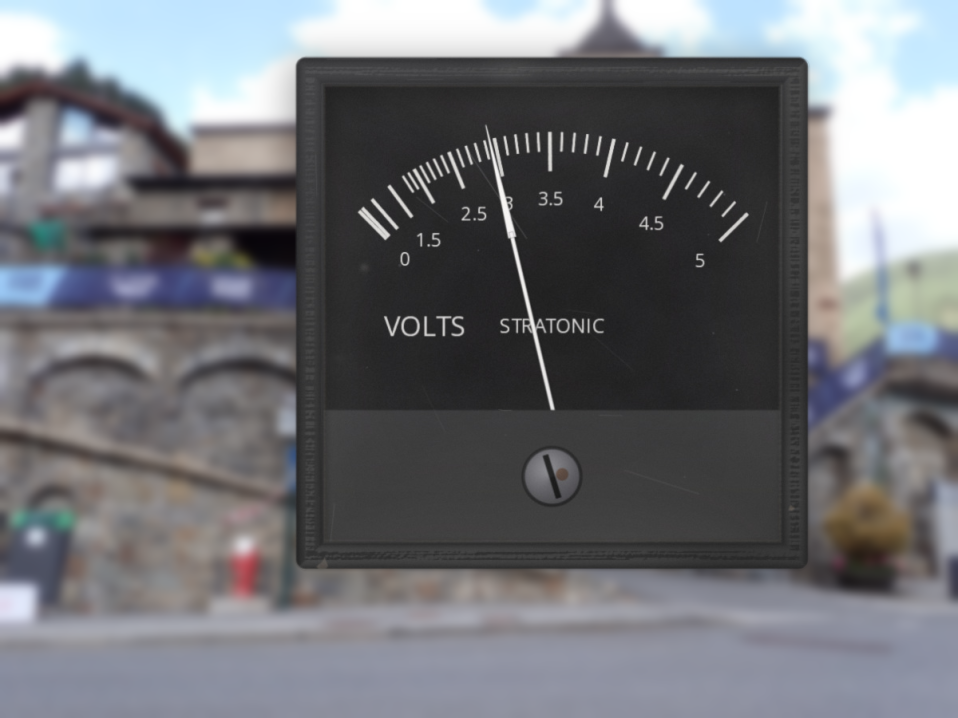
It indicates 2.95 V
